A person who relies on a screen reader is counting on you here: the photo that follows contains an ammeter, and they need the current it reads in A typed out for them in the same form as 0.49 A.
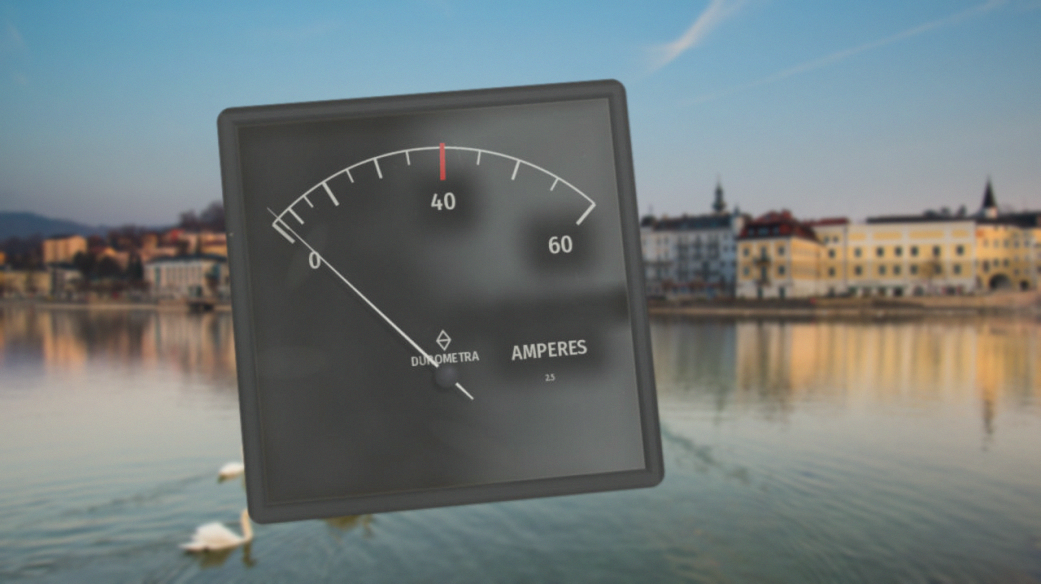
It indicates 5 A
